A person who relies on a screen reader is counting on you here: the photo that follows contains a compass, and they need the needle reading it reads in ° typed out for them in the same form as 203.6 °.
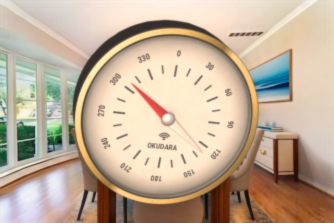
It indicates 307.5 °
